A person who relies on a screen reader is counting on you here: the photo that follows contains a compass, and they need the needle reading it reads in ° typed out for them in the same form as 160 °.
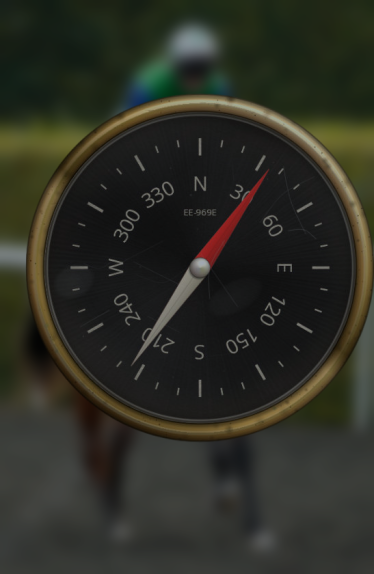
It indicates 35 °
